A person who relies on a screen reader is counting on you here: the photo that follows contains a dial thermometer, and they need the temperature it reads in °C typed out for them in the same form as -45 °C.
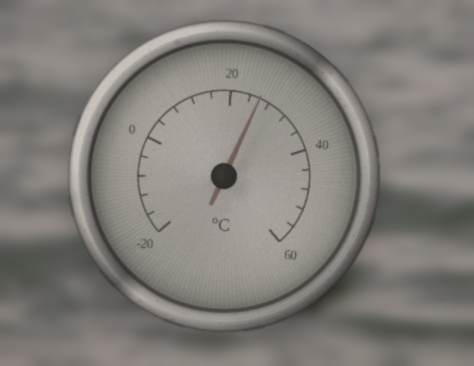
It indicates 26 °C
